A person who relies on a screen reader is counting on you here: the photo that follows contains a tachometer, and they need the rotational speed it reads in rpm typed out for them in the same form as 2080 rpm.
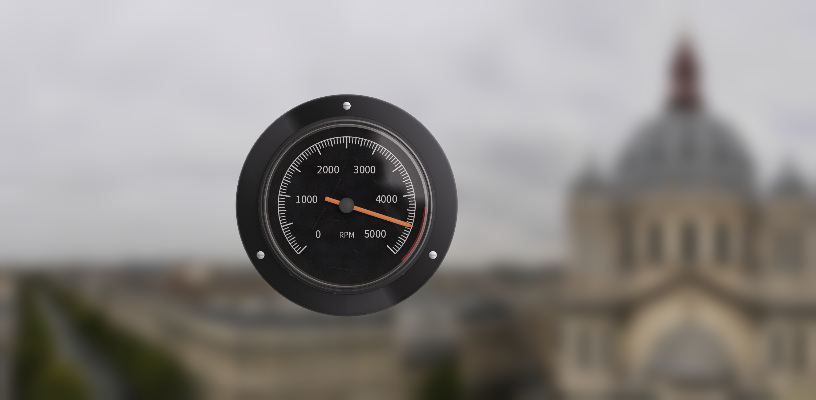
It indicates 4500 rpm
